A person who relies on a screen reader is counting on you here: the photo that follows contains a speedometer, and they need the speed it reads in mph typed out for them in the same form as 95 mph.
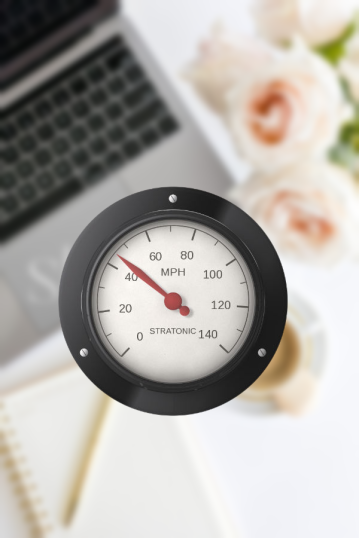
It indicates 45 mph
